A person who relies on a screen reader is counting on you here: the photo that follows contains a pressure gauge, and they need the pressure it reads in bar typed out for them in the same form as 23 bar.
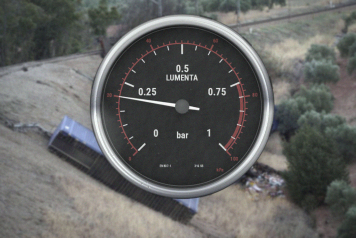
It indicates 0.2 bar
